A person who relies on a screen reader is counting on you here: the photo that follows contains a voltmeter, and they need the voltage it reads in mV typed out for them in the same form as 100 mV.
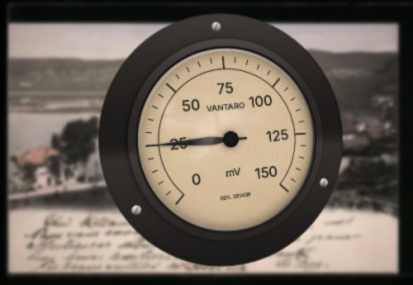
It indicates 25 mV
